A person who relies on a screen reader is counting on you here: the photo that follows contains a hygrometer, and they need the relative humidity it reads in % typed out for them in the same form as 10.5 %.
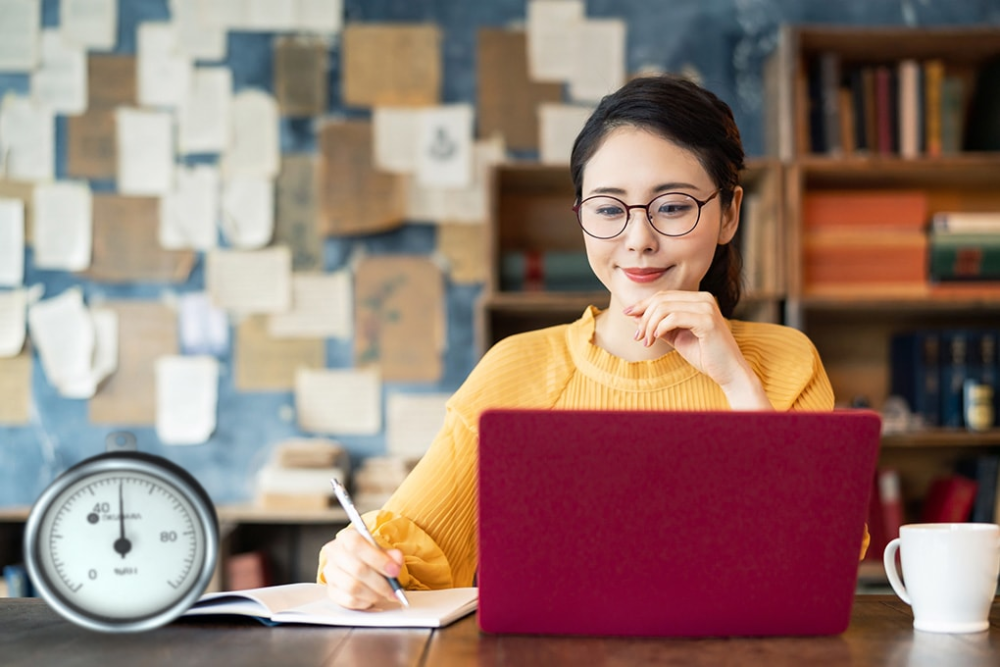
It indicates 50 %
